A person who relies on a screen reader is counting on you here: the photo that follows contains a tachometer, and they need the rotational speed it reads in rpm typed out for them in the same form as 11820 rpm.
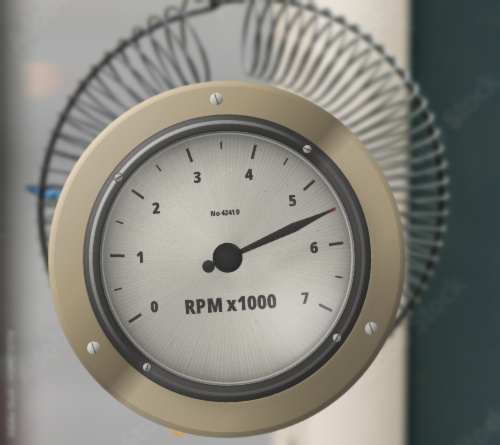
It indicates 5500 rpm
